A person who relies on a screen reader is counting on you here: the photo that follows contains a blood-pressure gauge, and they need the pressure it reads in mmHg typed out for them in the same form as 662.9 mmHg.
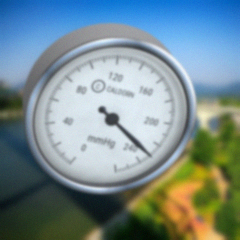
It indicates 230 mmHg
